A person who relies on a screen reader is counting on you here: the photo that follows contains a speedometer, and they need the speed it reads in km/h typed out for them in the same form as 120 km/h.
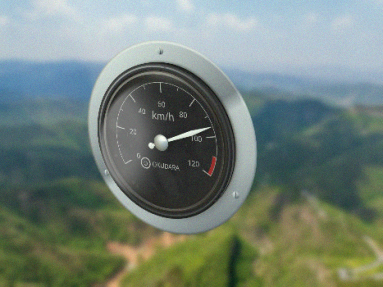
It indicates 95 km/h
